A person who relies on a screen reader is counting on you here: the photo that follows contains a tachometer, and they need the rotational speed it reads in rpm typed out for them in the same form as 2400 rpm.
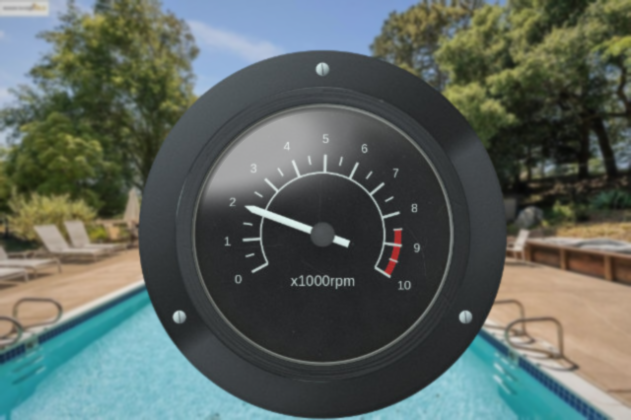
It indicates 2000 rpm
